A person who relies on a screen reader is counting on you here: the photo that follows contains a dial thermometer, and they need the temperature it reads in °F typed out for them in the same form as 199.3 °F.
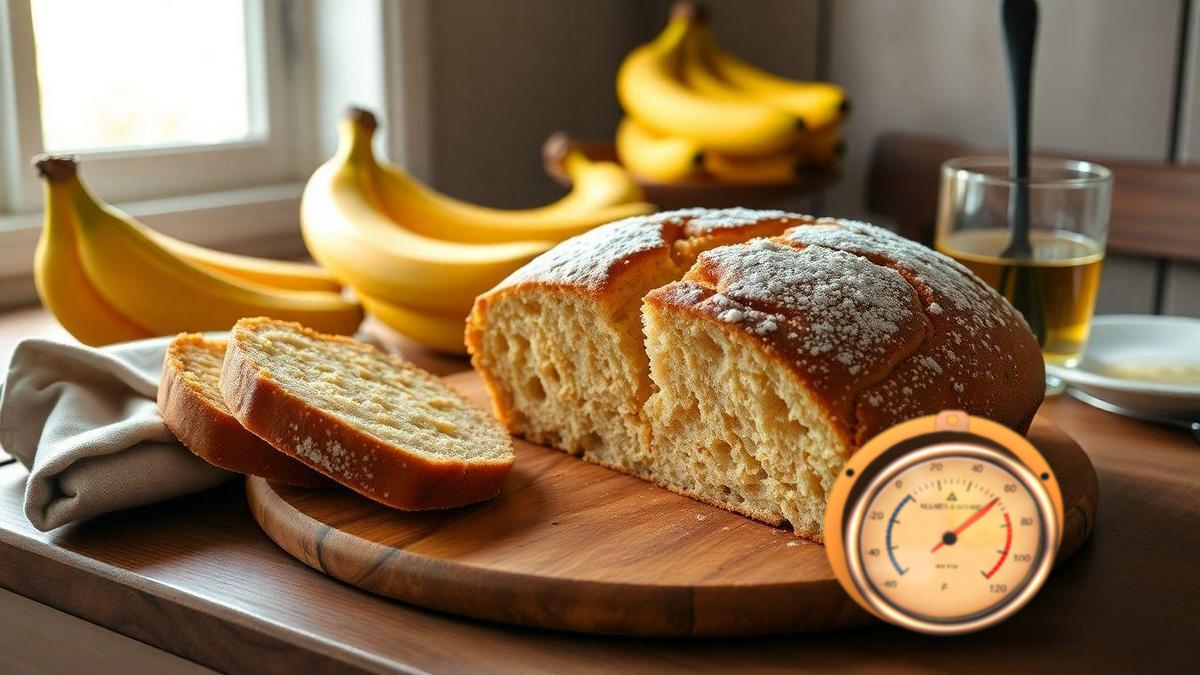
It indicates 60 °F
